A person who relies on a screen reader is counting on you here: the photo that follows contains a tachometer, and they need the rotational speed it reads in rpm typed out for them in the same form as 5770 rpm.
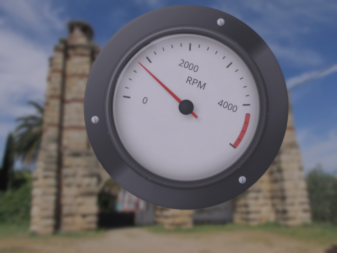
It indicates 800 rpm
